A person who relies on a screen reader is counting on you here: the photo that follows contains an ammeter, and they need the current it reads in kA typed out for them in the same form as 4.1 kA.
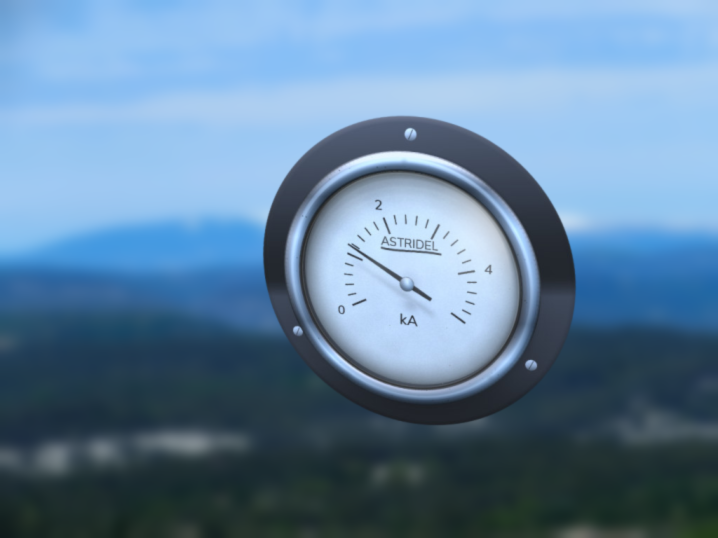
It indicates 1.2 kA
